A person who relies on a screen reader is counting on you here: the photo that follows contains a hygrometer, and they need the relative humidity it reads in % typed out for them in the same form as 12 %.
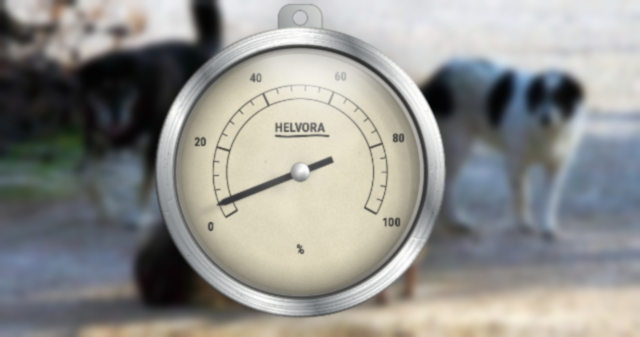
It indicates 4 %
